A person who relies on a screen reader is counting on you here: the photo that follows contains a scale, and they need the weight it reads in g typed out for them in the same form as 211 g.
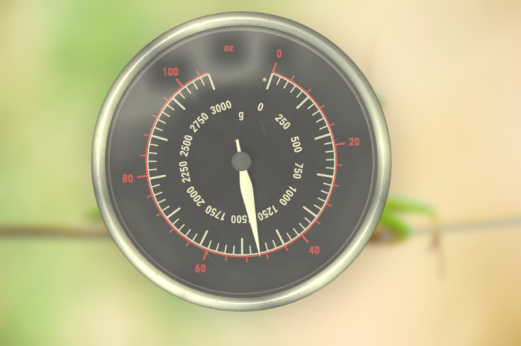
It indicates 1400 g
